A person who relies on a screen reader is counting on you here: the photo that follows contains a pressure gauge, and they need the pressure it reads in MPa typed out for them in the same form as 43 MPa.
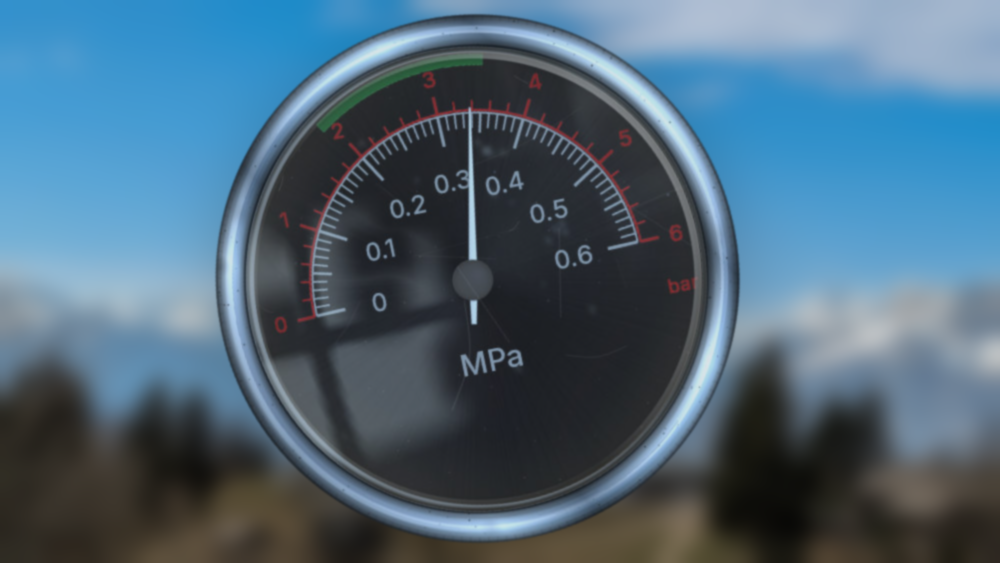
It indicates 0.34 MPa
